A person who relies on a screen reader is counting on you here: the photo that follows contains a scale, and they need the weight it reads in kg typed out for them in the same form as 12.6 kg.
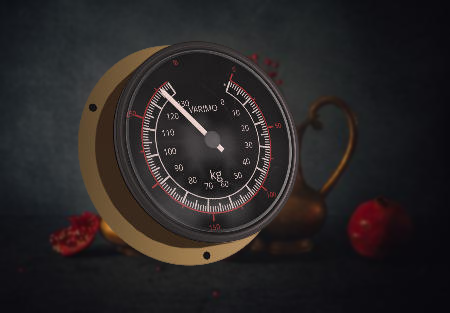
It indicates 125 kg
